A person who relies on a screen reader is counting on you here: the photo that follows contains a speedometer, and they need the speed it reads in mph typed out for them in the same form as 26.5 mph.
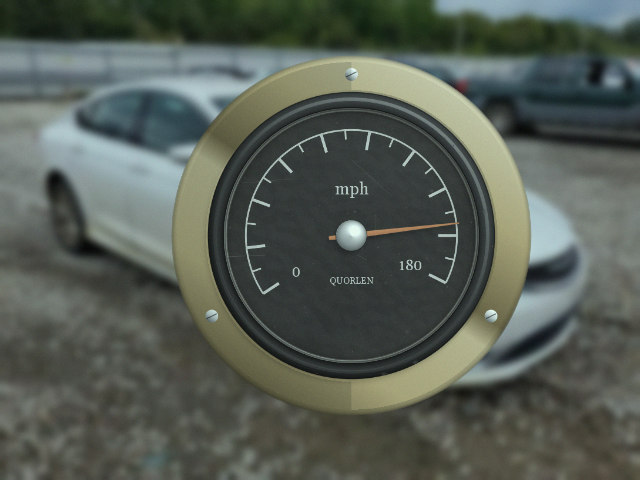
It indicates 155 mph
